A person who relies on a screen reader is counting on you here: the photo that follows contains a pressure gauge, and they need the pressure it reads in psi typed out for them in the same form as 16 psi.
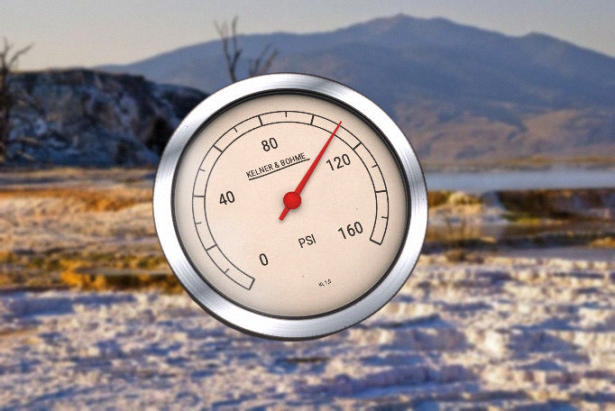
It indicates 110 psi
